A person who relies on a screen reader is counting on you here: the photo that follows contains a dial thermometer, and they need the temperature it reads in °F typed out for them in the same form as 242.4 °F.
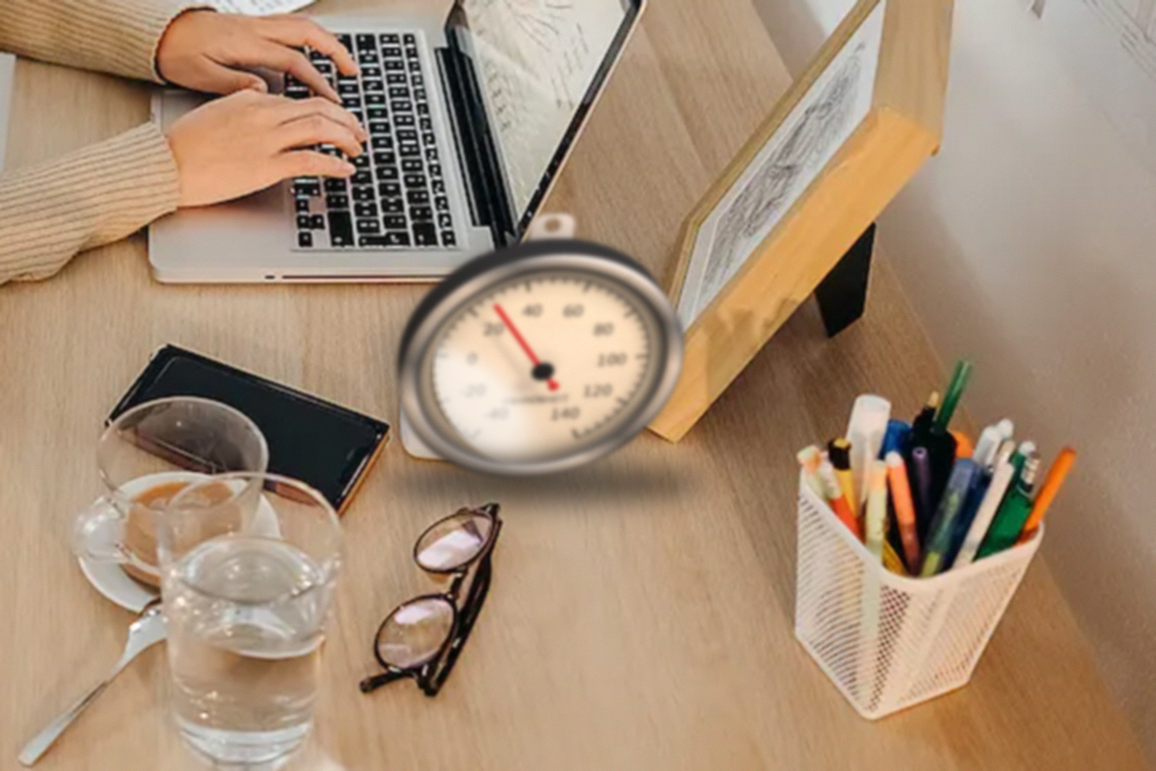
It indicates 28 °F
